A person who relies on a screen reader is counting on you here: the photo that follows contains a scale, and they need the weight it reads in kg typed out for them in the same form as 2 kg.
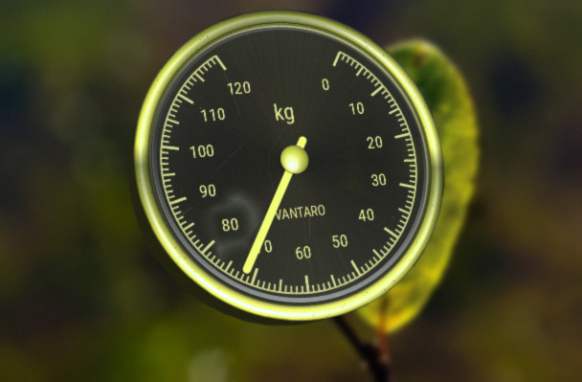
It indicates 72 kg
